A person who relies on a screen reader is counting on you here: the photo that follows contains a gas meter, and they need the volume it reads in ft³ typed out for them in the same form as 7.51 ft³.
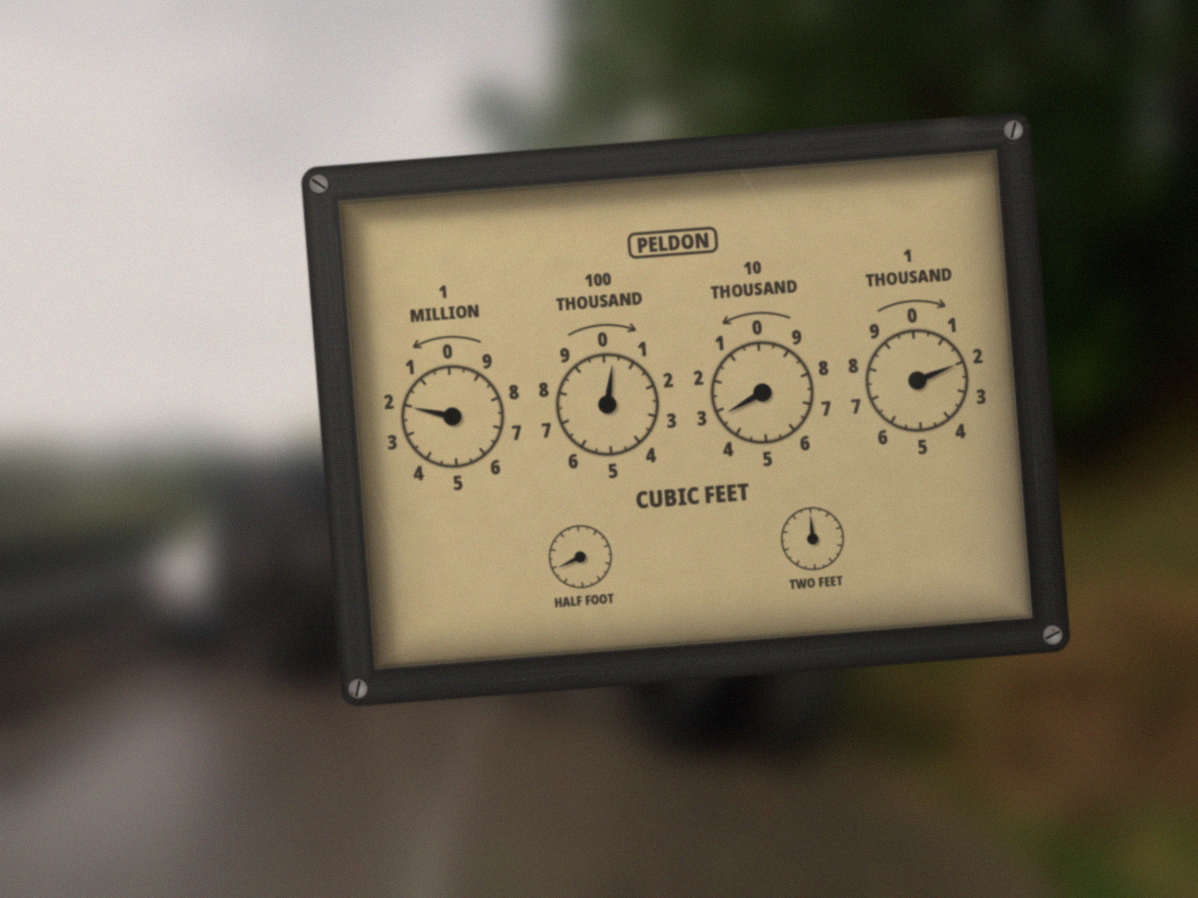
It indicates 203200 ft³
